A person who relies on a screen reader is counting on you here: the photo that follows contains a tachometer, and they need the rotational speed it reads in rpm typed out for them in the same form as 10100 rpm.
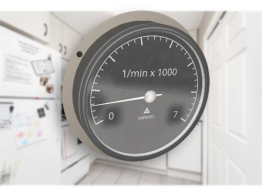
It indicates 600 rpm
